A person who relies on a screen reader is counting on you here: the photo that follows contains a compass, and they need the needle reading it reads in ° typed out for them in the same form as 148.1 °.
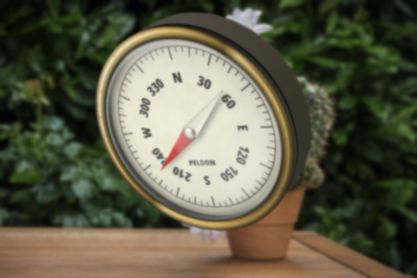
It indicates 230 °
